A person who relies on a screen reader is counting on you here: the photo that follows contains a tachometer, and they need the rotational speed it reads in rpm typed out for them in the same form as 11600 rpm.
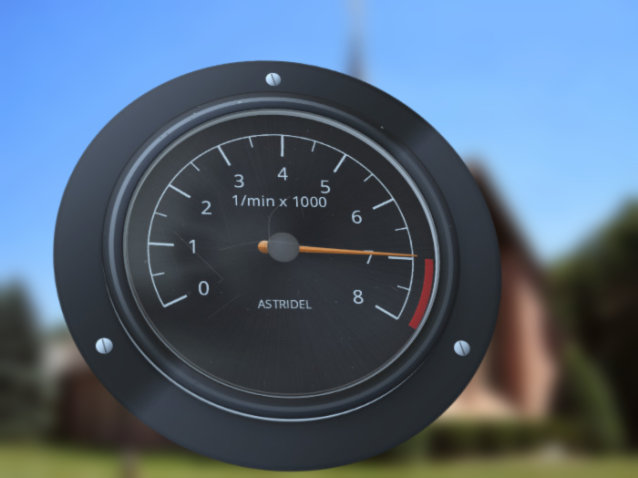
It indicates 7000 rpm
